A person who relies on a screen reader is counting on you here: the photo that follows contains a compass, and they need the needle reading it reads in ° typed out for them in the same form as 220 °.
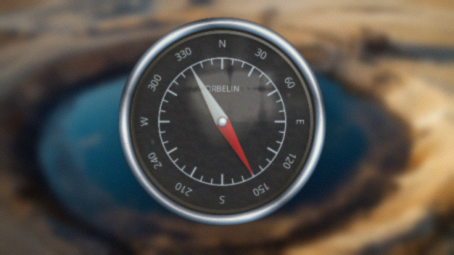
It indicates 150 °
